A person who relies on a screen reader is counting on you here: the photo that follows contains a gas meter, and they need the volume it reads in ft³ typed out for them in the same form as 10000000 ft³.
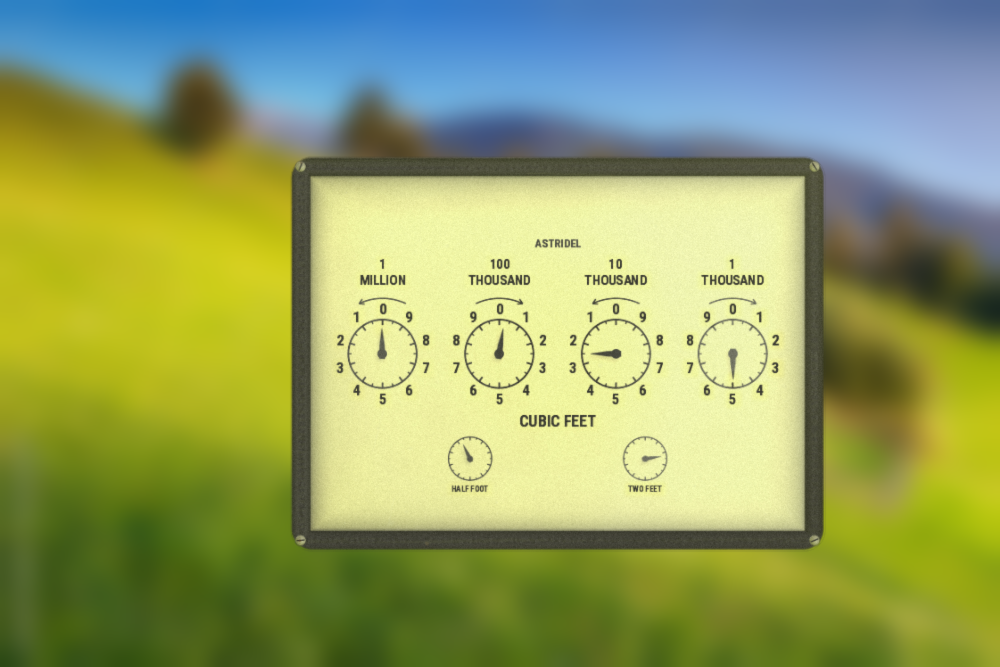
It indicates 2500 ft³
